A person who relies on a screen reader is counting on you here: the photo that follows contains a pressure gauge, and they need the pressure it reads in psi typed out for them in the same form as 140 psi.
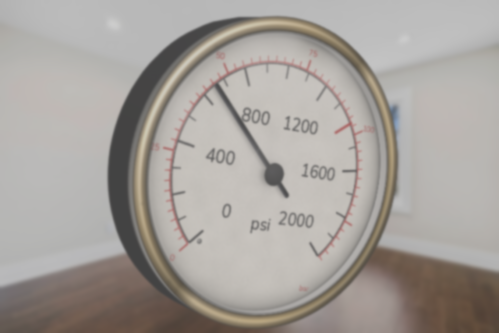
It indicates 650 psi
